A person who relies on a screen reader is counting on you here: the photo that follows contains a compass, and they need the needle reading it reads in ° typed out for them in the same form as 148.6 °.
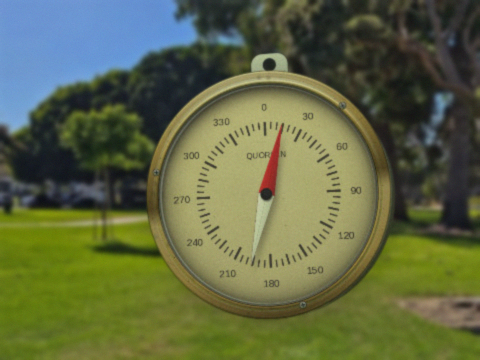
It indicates 15 °
